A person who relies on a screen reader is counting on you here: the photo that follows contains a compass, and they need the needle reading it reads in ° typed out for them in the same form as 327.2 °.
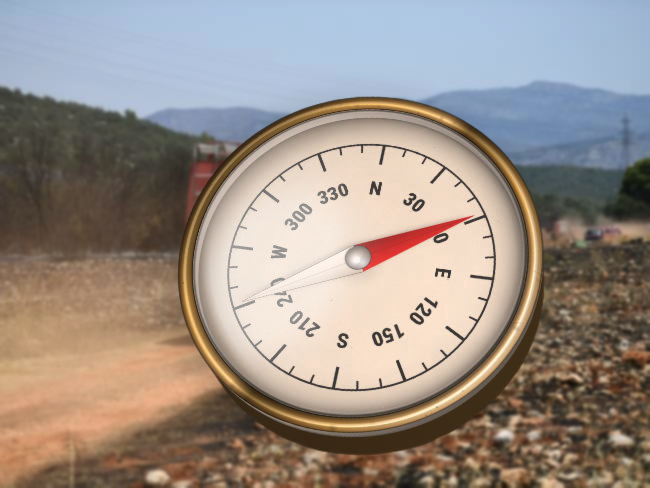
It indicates 60 °
